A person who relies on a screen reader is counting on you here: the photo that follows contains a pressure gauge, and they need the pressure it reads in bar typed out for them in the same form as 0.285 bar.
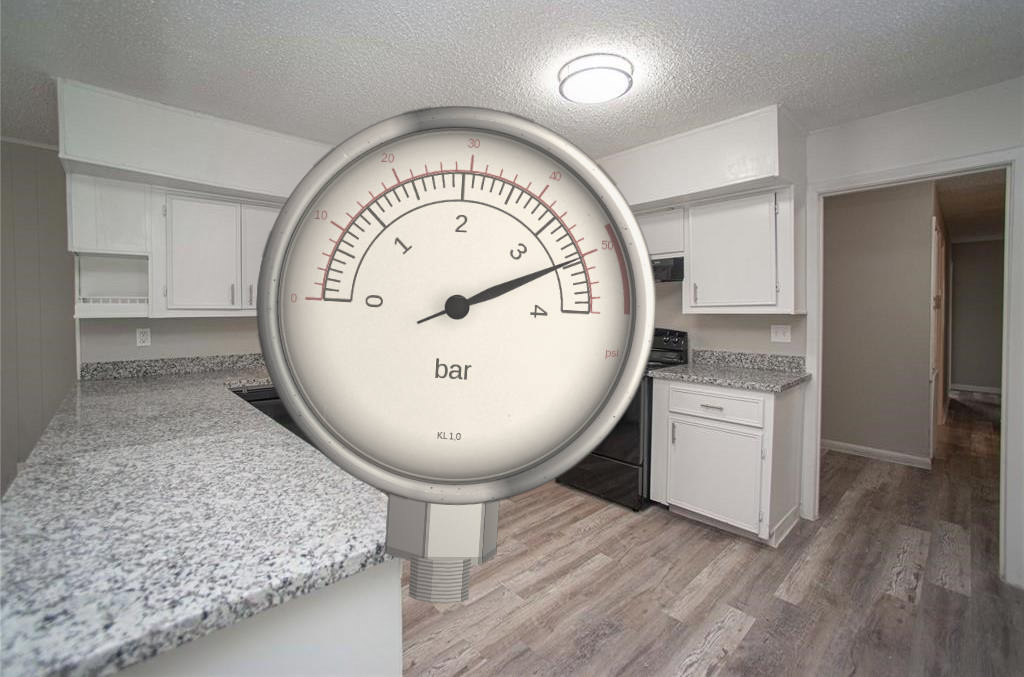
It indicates 3.45 bar
